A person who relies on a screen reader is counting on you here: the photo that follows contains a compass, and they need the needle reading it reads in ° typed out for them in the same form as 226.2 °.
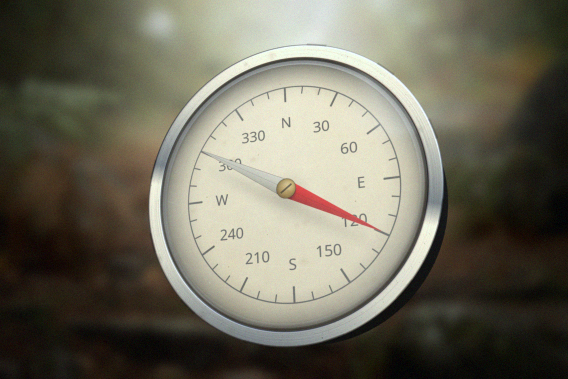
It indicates 120 °
